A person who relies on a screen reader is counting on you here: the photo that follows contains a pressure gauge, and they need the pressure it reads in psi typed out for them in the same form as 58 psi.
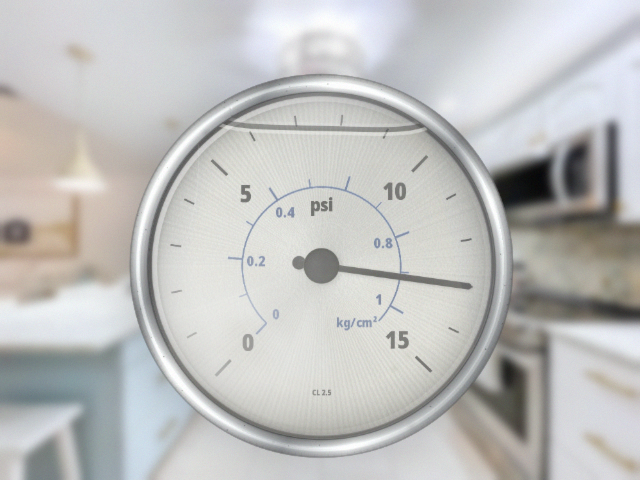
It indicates 13 psi
